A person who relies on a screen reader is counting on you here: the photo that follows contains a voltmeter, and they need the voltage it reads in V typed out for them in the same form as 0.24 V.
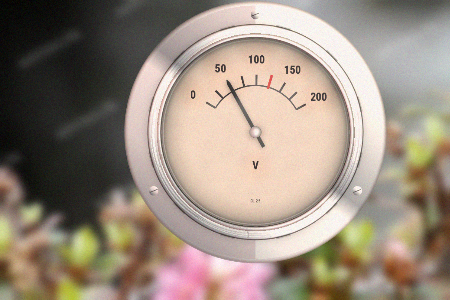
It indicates 50 V
